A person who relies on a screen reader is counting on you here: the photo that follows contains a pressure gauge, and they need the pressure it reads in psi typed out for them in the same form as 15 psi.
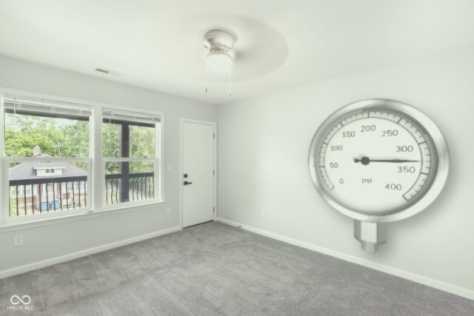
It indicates 330 psi
